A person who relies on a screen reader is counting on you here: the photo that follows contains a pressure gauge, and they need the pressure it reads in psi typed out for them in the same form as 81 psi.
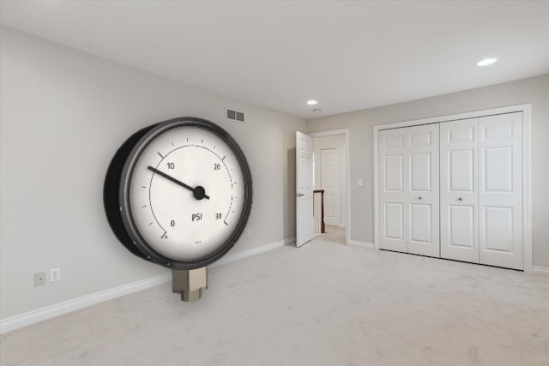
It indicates 8 psi
